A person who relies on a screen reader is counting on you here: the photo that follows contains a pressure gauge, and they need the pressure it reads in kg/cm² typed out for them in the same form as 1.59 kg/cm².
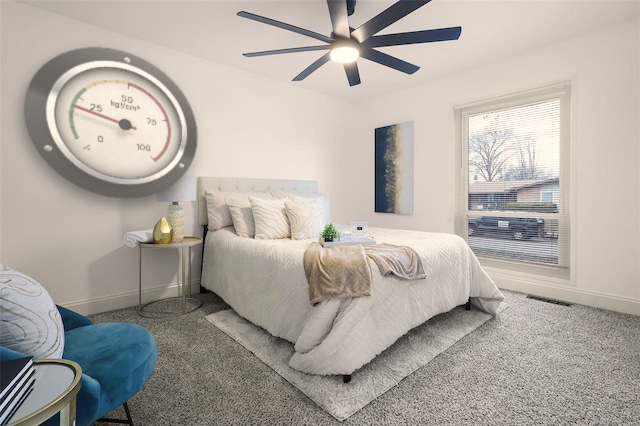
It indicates 20 kg/cm²
